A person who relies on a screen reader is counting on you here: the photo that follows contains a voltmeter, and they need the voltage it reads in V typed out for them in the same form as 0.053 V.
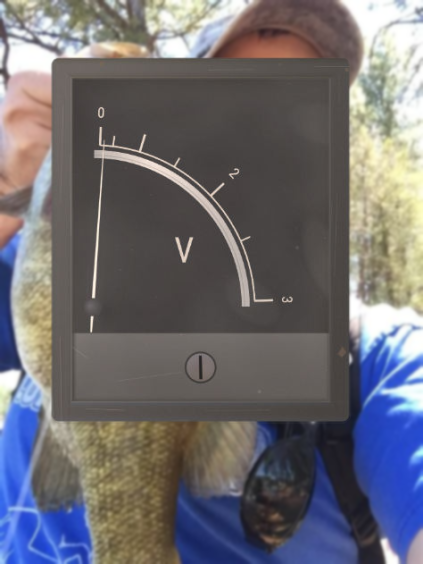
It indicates 0.25 V
